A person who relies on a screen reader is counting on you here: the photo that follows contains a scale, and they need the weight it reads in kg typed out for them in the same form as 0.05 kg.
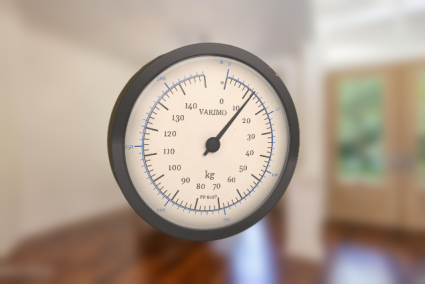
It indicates 12 kg
